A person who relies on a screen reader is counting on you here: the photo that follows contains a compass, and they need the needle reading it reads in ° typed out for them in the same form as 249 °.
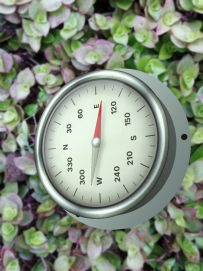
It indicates 100 °
